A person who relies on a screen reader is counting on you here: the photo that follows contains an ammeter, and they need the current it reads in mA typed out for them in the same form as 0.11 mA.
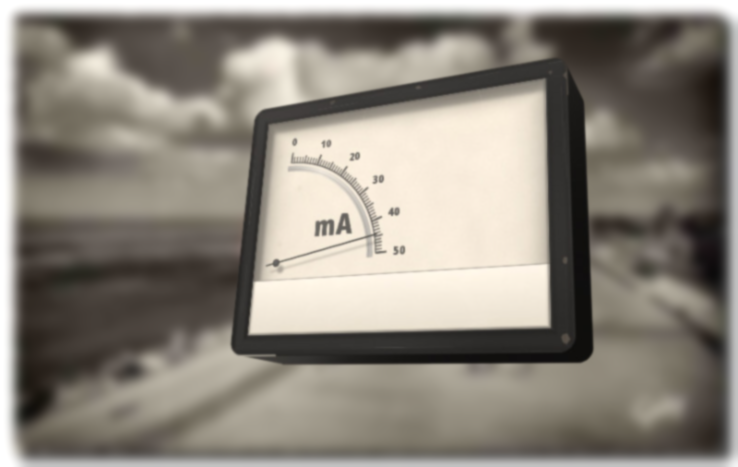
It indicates 45 mA
